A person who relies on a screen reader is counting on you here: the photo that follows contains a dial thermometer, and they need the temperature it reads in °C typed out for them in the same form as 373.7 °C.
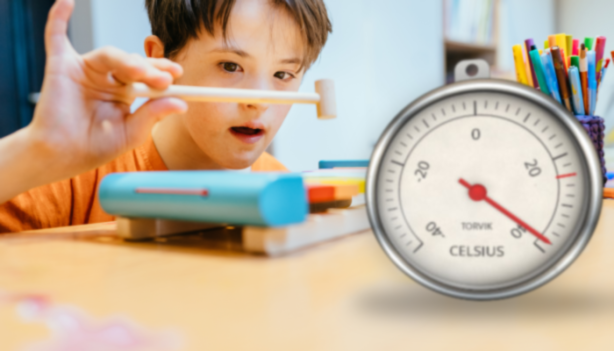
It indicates 38 °C
